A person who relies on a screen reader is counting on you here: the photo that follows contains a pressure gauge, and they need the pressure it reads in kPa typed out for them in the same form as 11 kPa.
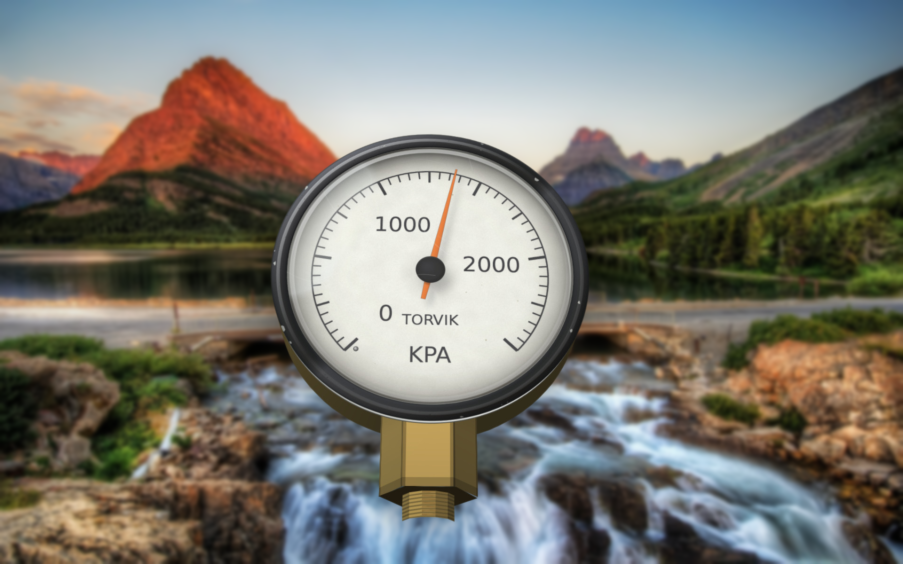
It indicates 1375 kPa
